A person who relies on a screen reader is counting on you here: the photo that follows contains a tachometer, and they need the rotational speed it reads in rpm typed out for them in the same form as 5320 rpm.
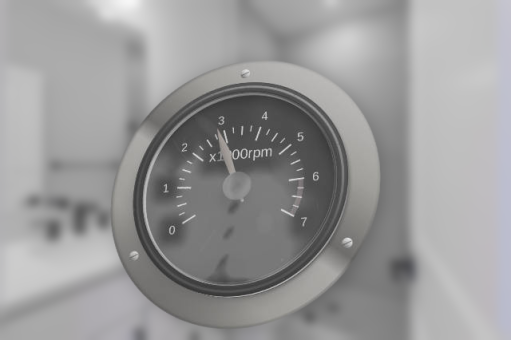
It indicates 2875 rpm
